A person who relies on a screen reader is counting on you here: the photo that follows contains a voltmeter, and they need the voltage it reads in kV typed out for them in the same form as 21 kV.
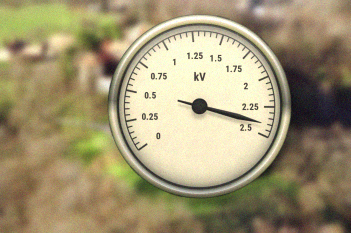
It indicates 2.4 kV
